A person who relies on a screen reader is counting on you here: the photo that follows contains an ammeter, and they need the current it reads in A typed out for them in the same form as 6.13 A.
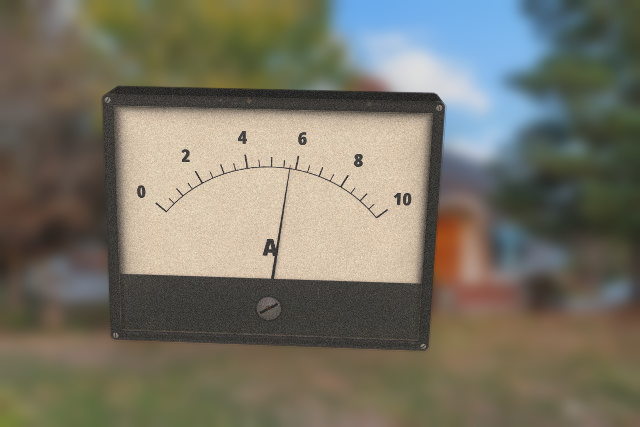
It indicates 5.75 A
